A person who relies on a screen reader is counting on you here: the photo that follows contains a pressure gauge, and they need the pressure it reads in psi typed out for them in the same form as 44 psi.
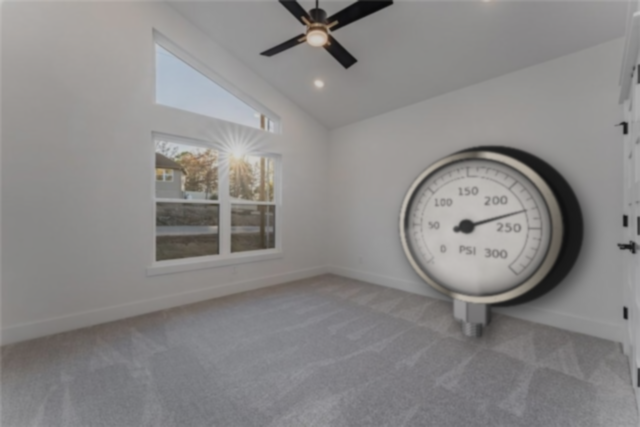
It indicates 230 psi
